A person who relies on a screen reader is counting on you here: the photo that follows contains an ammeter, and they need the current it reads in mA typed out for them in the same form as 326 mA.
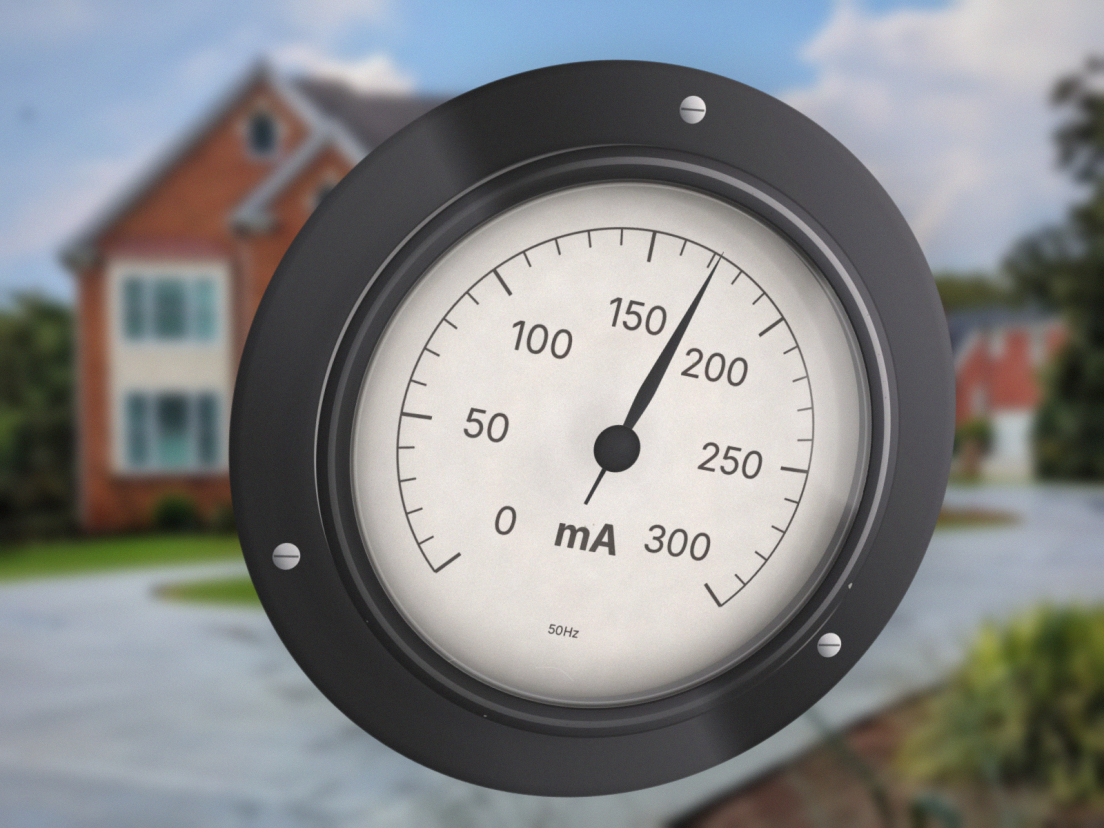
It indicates 170 mA
